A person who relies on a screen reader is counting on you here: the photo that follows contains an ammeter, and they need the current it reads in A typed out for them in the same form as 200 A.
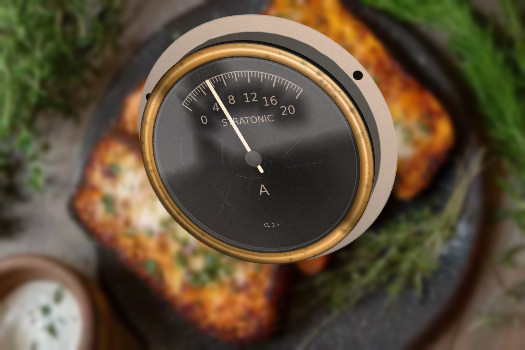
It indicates 6 A
